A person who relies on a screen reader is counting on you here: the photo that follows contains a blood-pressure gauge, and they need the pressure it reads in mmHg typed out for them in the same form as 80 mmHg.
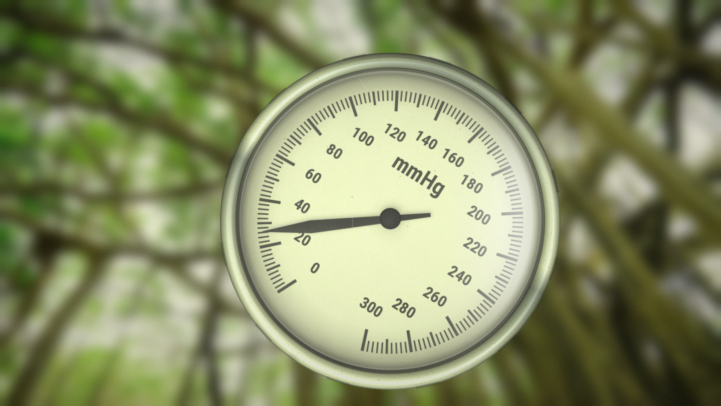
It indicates 26 mmHg
